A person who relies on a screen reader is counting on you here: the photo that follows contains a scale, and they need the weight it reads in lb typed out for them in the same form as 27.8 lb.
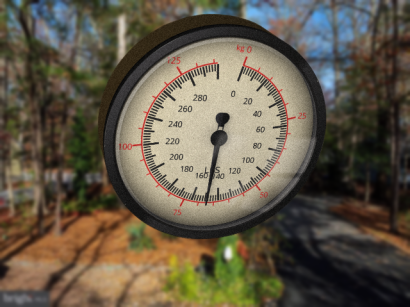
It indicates 150 lb
